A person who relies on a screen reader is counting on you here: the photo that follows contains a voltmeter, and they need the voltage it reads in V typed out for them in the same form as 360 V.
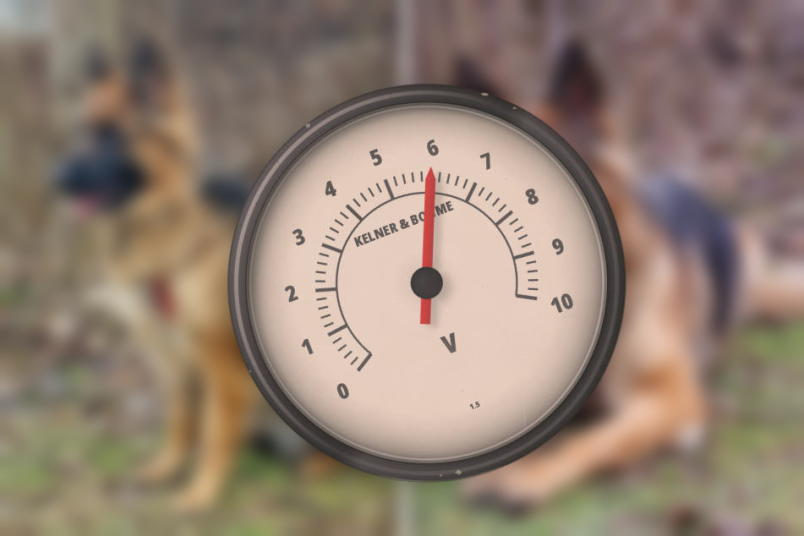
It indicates 6 V
